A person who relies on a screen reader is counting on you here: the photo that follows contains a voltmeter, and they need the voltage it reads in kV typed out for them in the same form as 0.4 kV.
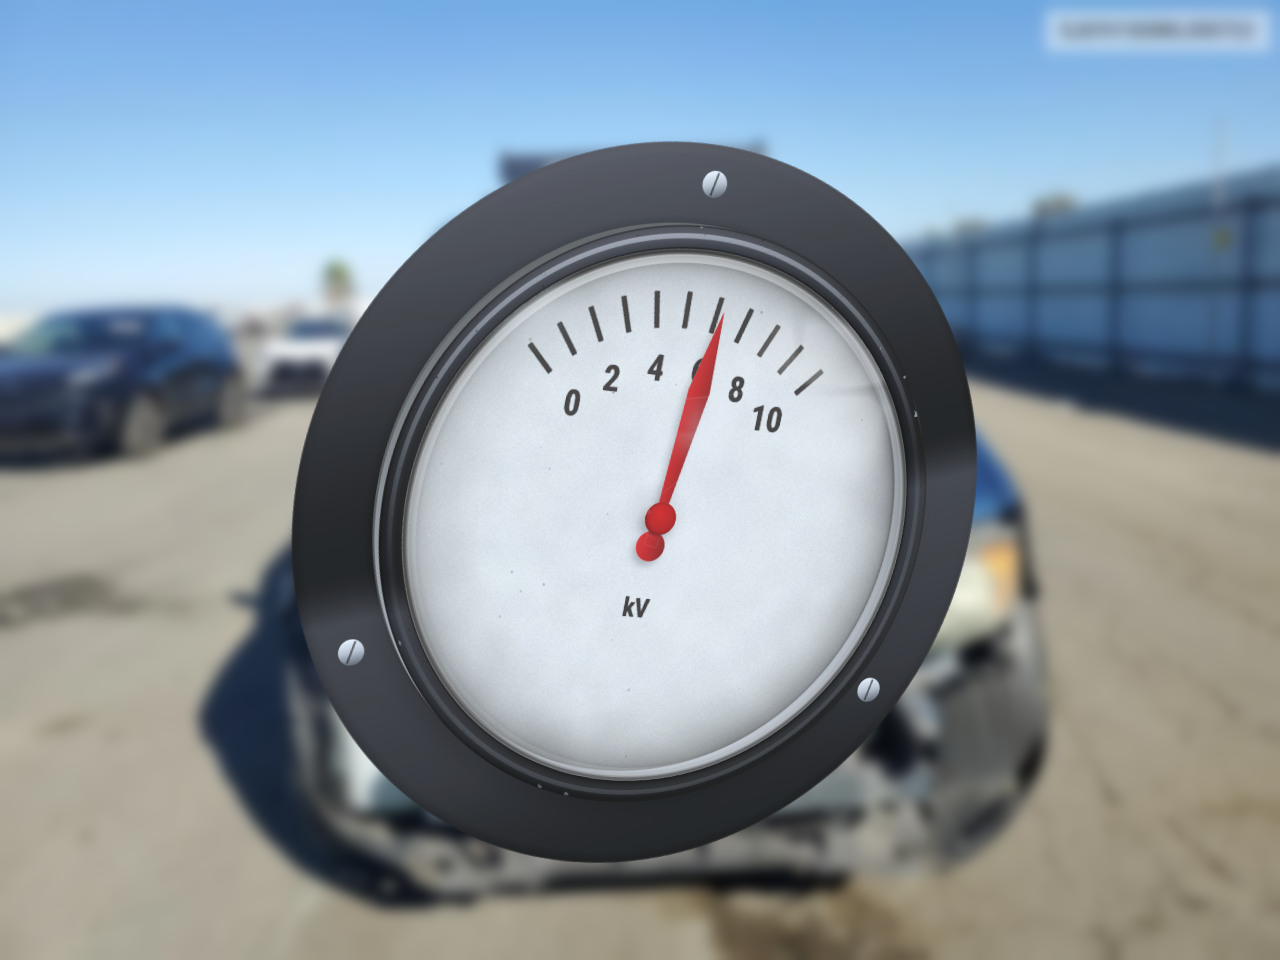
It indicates 6 kV
